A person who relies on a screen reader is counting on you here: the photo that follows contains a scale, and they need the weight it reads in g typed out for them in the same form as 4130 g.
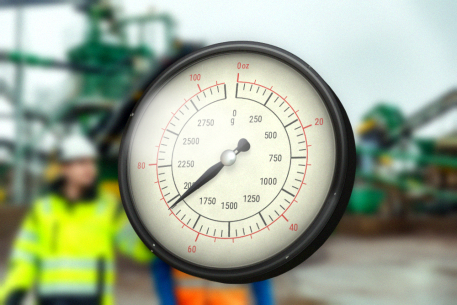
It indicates 1950 g
